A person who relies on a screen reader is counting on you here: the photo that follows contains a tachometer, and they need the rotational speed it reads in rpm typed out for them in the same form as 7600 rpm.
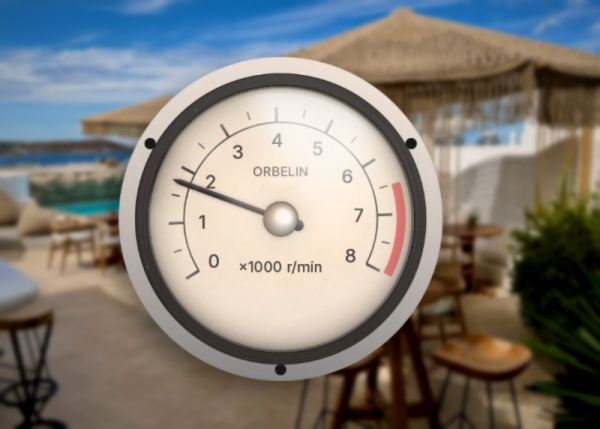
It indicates 1750 rpm
